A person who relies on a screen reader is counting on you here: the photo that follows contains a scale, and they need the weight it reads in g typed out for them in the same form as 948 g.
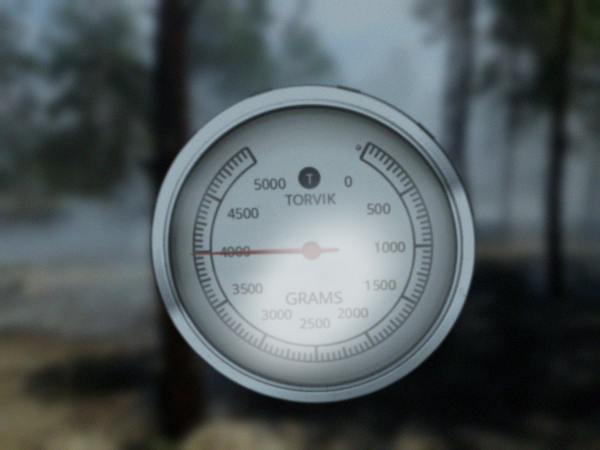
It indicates 4000 g
